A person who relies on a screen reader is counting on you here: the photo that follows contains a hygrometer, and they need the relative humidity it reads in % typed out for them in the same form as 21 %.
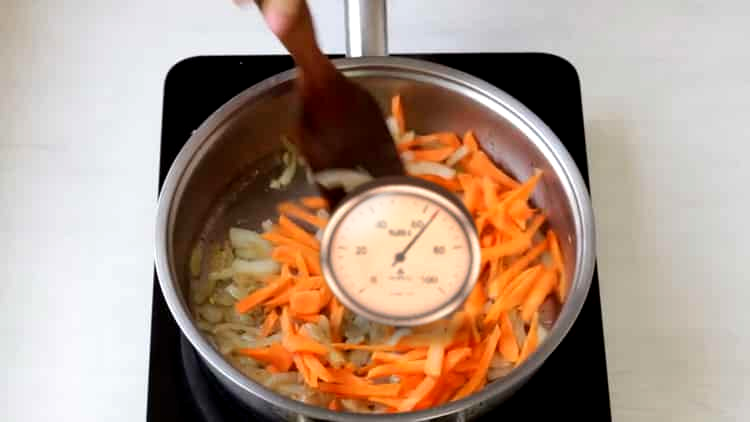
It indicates 64 %
